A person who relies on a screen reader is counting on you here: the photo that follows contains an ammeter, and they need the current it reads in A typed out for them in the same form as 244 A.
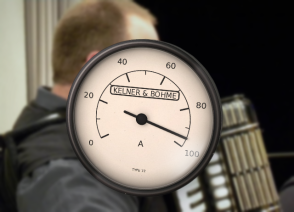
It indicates 95 A
